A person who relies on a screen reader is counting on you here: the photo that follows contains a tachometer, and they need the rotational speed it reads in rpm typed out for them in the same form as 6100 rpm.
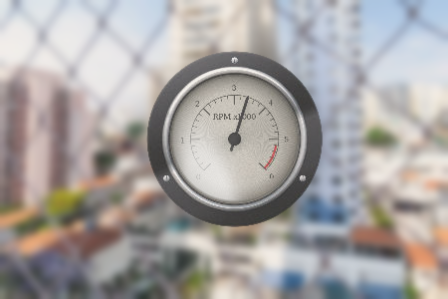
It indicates 3400 rpm
